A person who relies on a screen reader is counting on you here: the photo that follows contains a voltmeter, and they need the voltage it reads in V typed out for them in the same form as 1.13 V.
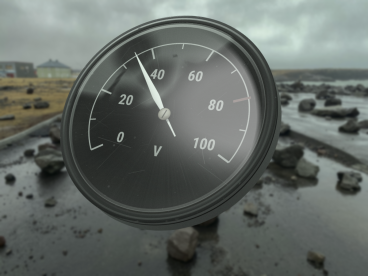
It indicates 35 V
